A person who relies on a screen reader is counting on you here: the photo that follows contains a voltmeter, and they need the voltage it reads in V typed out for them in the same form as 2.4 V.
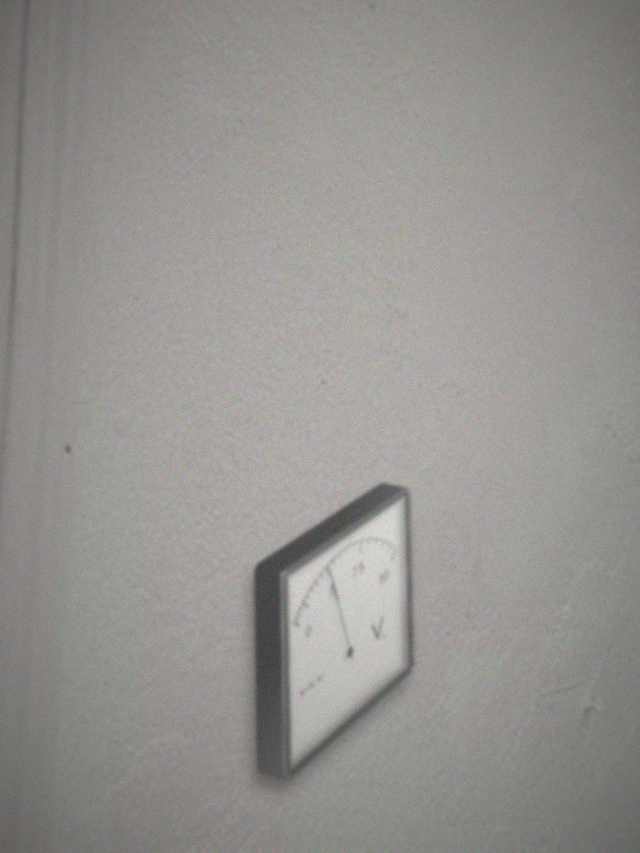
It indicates 5 V
